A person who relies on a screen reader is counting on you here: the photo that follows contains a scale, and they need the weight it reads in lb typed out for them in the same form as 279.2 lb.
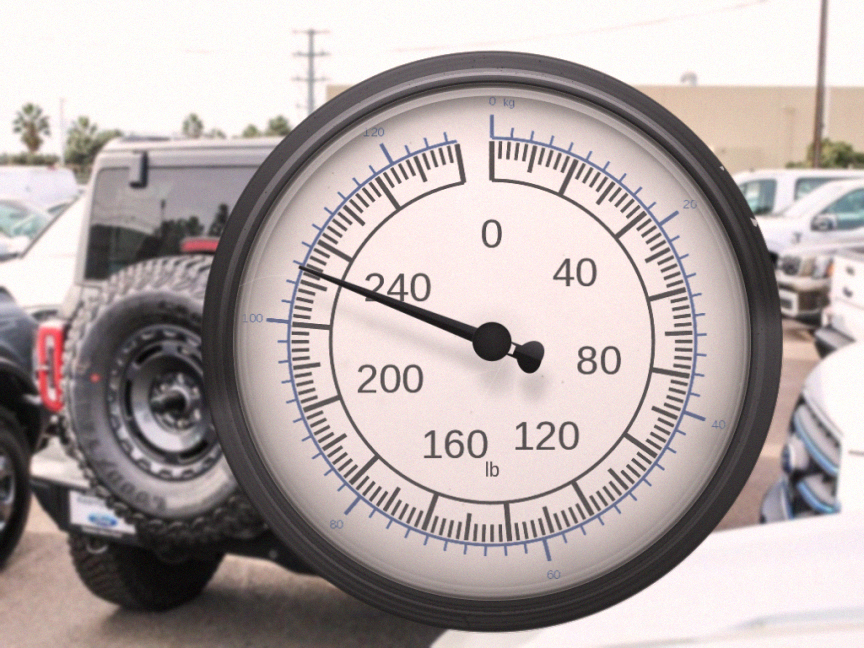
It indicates 233 lb
